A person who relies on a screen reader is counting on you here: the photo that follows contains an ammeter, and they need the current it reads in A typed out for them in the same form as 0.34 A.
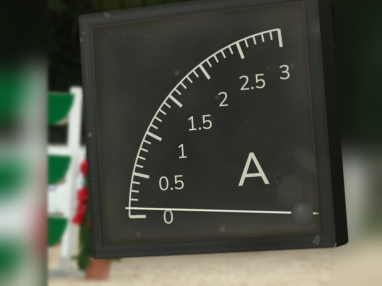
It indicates 0.1 A
